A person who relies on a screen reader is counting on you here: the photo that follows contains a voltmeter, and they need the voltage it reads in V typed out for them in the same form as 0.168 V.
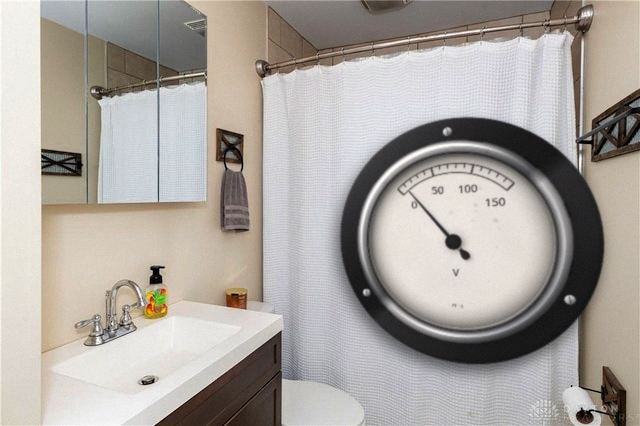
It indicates 10 V
